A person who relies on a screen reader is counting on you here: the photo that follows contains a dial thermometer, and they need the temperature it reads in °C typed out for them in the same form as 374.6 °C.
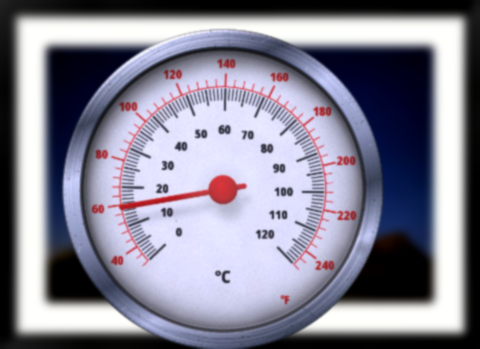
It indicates 15 °C
